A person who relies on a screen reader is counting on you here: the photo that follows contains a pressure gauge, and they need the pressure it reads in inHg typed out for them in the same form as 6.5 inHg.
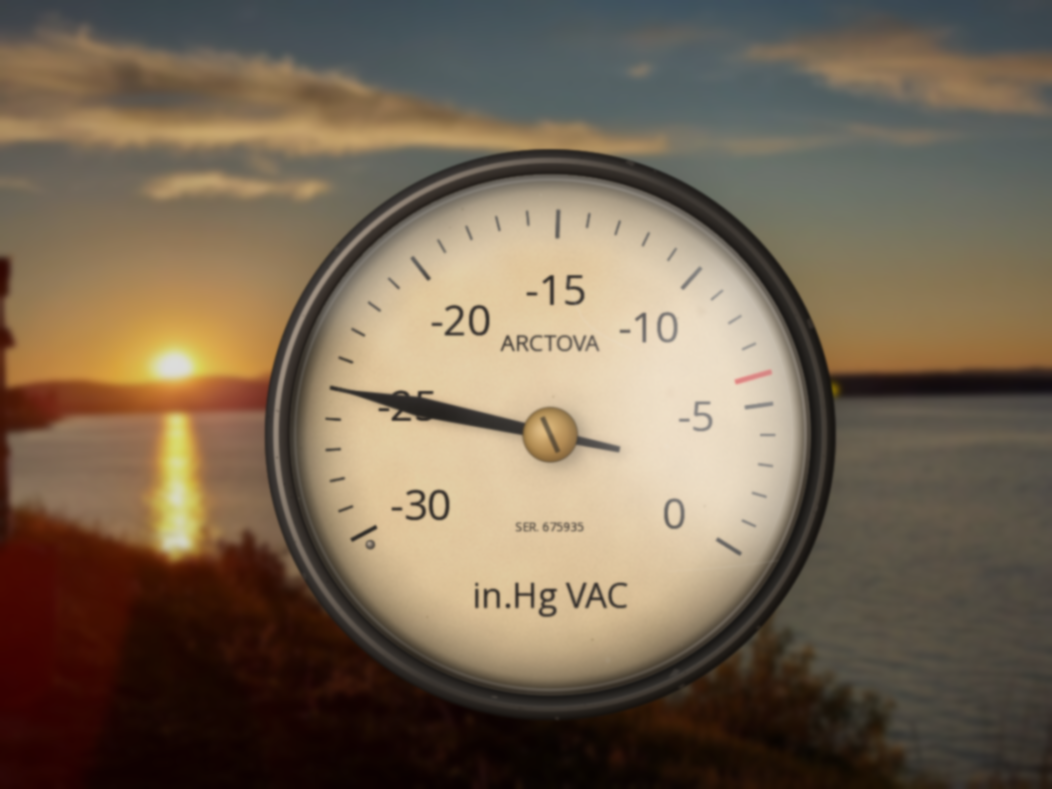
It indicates -25 inHg
